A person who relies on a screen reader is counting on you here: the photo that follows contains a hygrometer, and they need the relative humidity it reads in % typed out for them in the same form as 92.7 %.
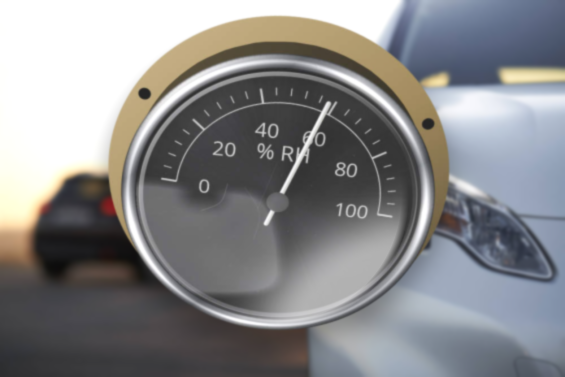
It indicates 58 %
